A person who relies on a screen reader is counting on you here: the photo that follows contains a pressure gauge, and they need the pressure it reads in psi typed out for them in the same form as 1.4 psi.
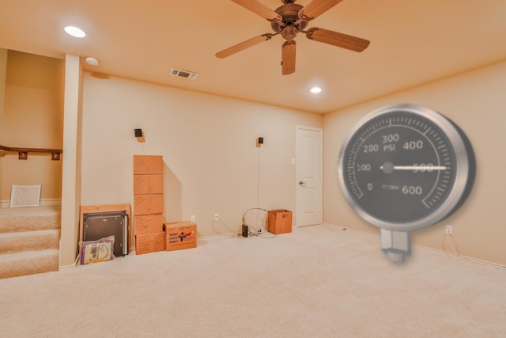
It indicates 500 psi
